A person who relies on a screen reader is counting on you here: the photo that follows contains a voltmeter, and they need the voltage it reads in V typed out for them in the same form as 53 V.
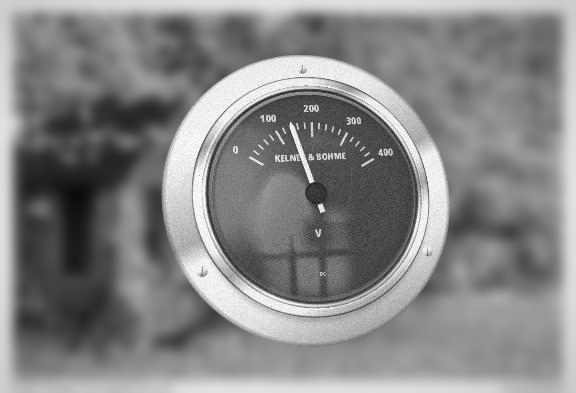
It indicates 140 V
